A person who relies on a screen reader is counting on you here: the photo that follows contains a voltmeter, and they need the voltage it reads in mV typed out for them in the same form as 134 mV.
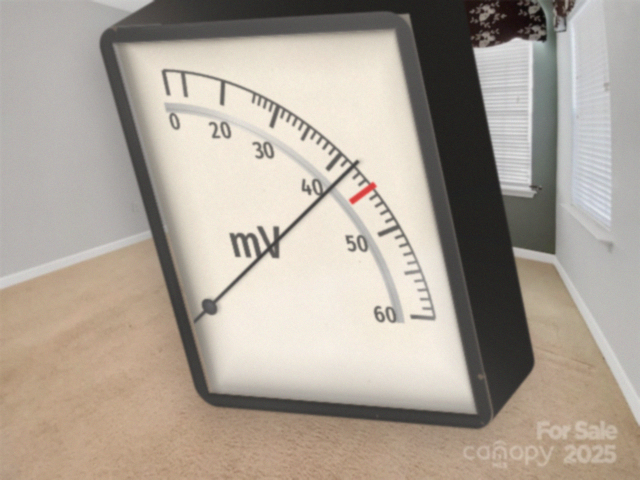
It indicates 42 mV
